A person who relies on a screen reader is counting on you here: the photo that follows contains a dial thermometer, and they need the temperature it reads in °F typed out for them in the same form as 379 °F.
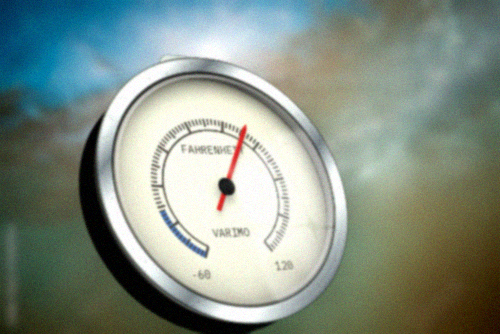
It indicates 50 °F
